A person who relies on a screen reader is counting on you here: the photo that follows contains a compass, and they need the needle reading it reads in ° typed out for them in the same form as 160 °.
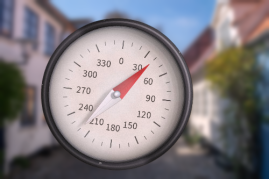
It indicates 40 °
